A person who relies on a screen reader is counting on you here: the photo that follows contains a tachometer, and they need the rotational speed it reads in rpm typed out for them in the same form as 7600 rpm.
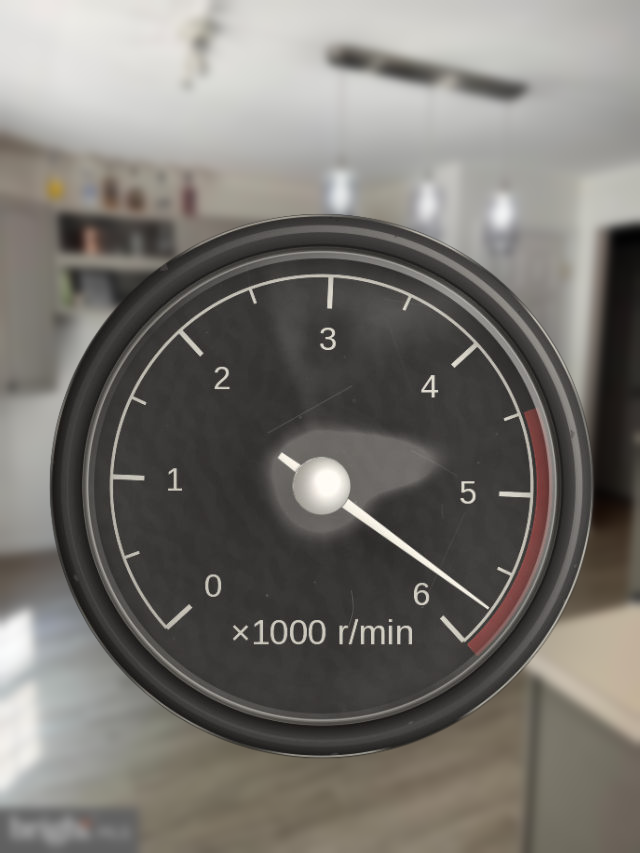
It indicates 5750 rpm
